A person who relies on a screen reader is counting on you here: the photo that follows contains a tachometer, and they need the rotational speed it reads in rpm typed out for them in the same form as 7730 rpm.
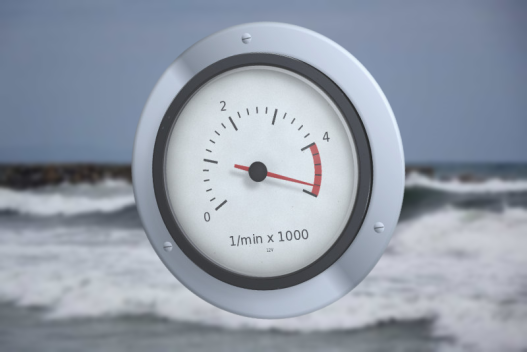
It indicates 4800 rpm
